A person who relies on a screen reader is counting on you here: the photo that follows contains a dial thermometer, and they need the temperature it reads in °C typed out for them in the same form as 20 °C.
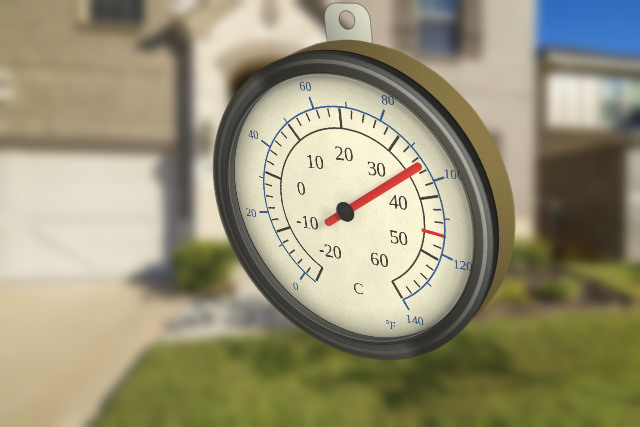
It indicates 35 °C
